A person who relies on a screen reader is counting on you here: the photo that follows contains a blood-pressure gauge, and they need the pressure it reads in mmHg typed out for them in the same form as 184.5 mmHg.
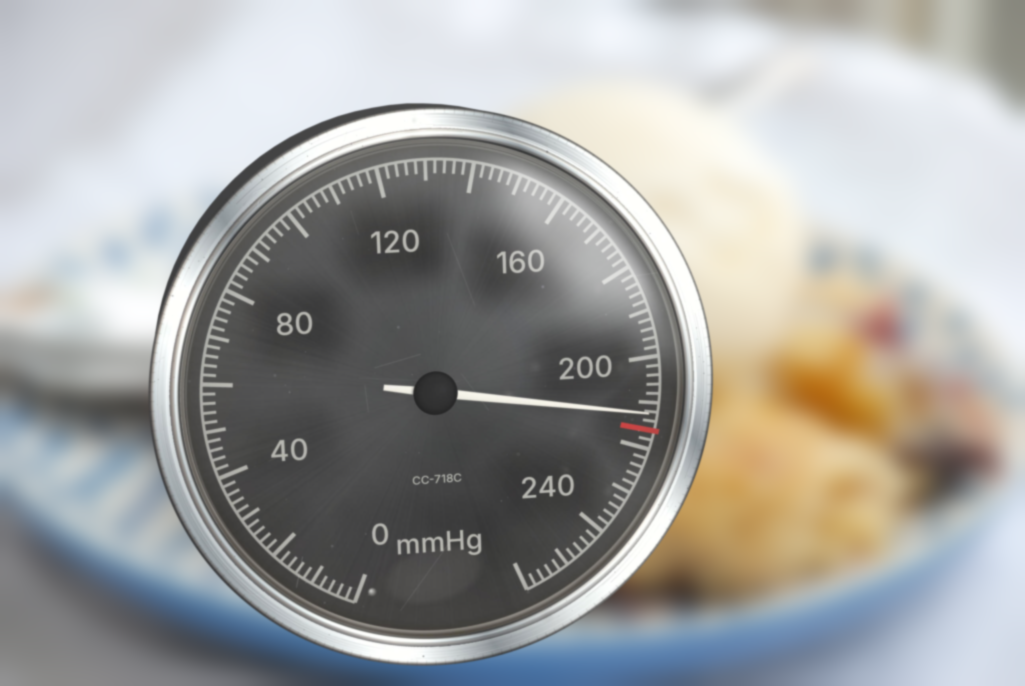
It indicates 212 mmHg
